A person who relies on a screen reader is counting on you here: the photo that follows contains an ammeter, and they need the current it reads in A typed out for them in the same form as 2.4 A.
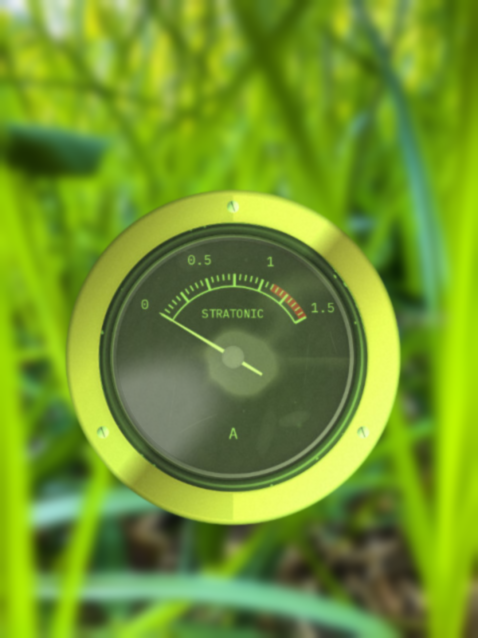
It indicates 0 A
